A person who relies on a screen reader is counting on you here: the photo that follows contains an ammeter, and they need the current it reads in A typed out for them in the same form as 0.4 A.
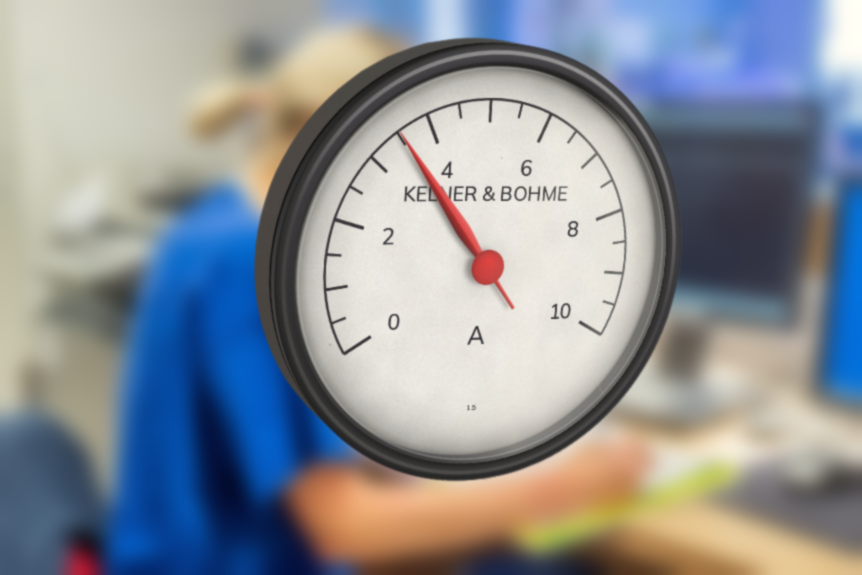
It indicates 3.5 A
